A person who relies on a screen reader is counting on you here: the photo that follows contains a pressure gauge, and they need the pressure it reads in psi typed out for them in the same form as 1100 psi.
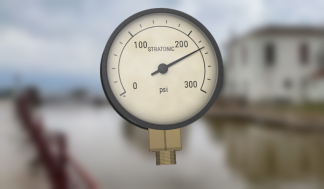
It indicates 230 psi
